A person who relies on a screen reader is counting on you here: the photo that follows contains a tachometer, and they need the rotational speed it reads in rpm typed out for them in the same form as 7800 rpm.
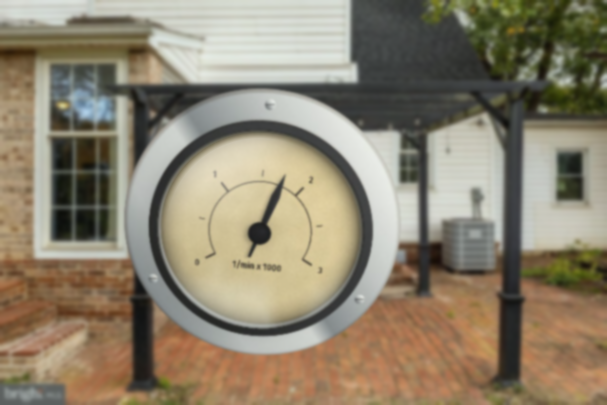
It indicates 1750 rpm
